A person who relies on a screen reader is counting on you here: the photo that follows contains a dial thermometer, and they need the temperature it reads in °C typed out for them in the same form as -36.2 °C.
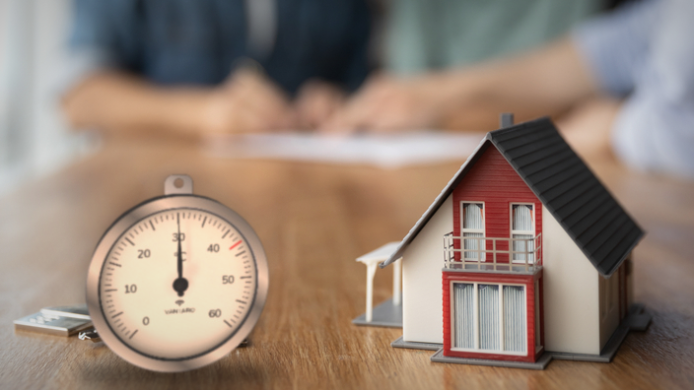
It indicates 30 °C
